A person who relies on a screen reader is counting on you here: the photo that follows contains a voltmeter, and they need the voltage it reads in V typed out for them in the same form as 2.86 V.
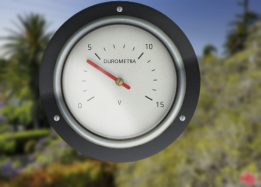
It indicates 4 V
